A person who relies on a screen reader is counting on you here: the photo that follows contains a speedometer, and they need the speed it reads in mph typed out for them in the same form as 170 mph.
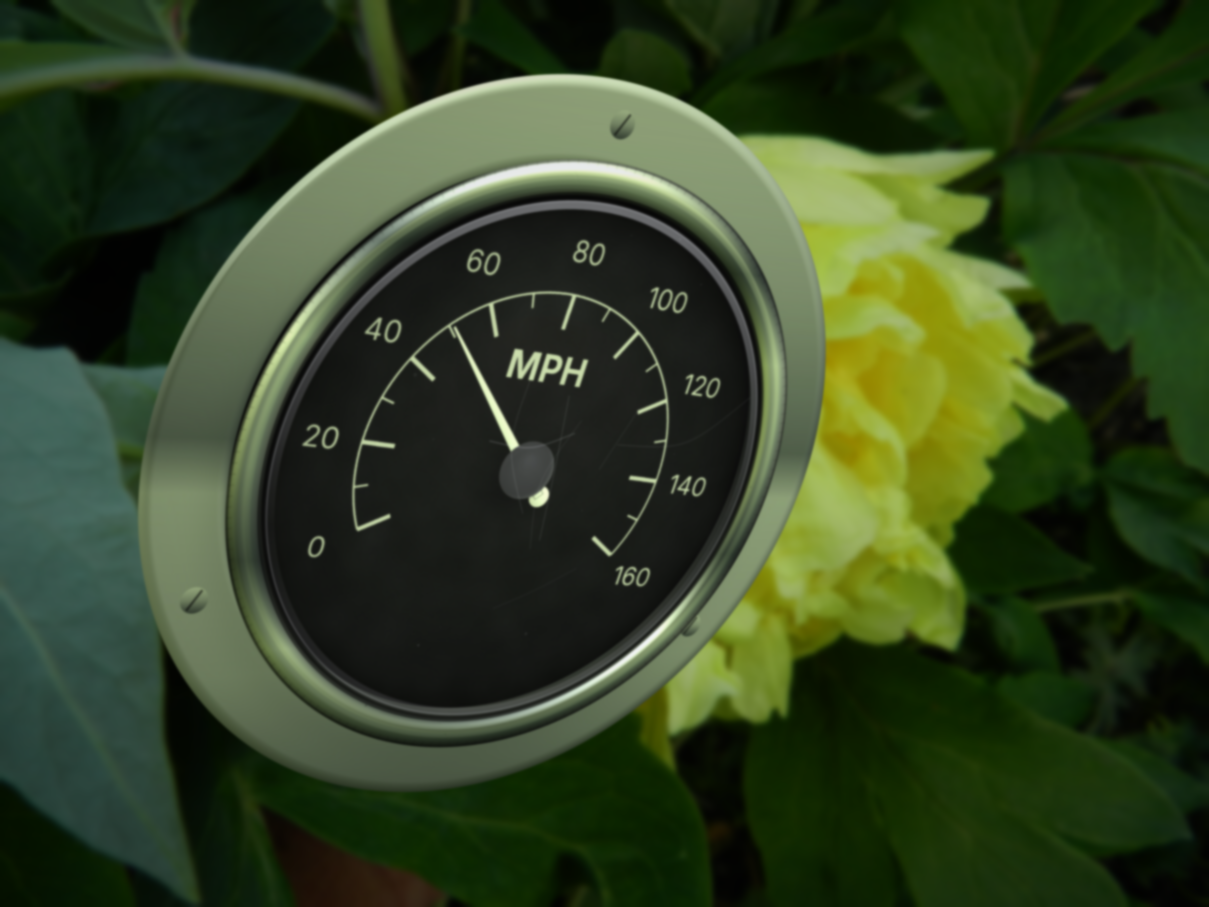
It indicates 50 mph
